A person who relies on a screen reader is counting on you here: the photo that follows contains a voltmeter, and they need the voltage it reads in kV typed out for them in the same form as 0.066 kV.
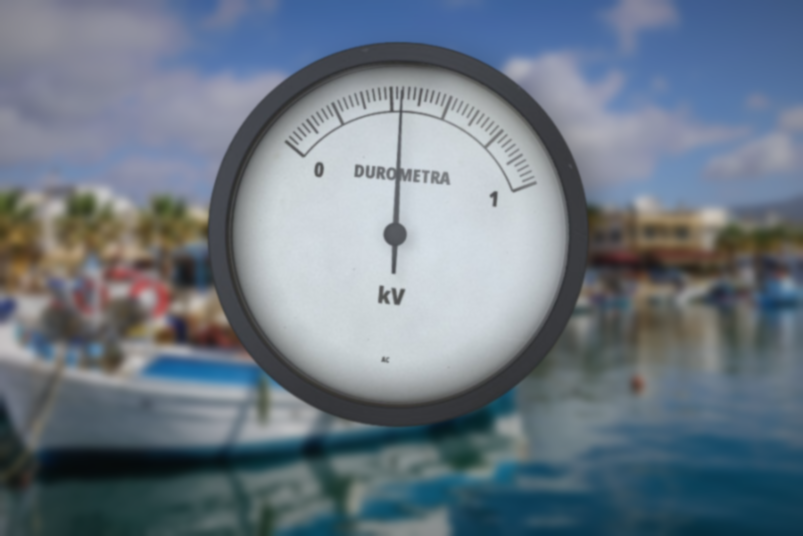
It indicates 0.44 kV
